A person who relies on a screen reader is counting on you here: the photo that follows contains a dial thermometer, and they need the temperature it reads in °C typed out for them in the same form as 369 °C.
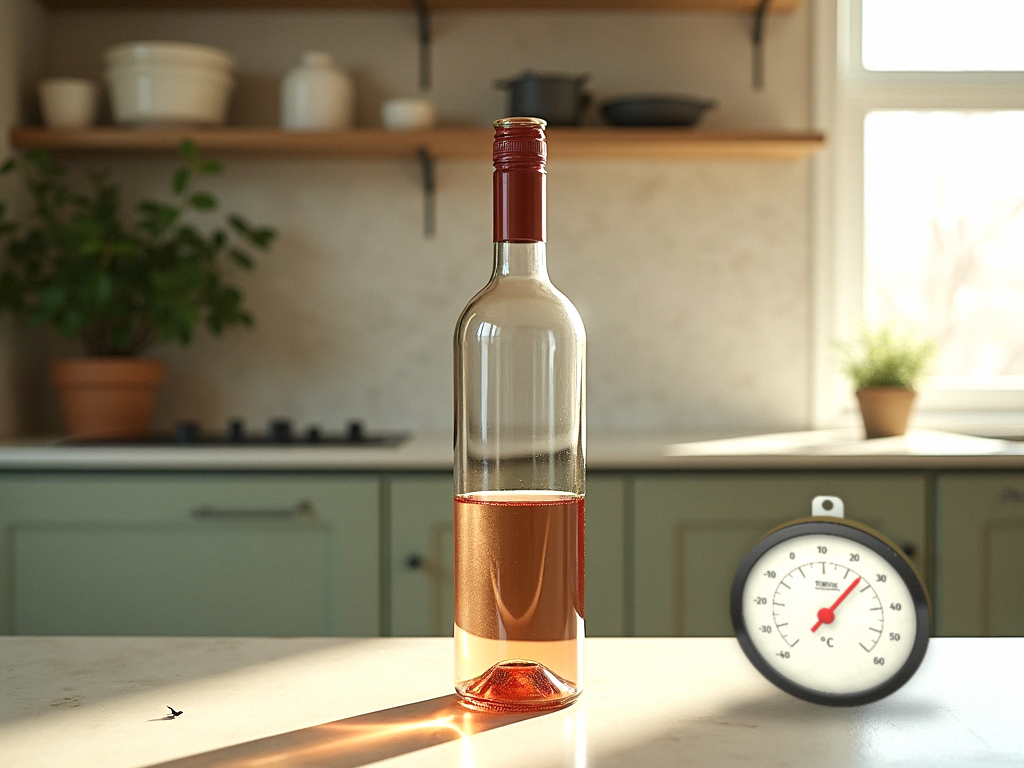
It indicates 25 °C
